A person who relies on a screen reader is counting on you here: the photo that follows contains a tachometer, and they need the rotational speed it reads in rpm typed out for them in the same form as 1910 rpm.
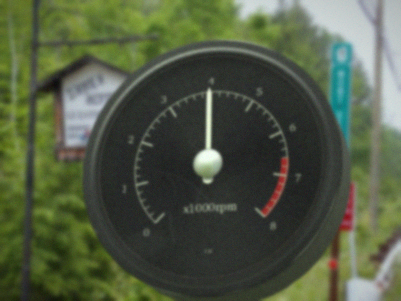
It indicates 4000 rpm
